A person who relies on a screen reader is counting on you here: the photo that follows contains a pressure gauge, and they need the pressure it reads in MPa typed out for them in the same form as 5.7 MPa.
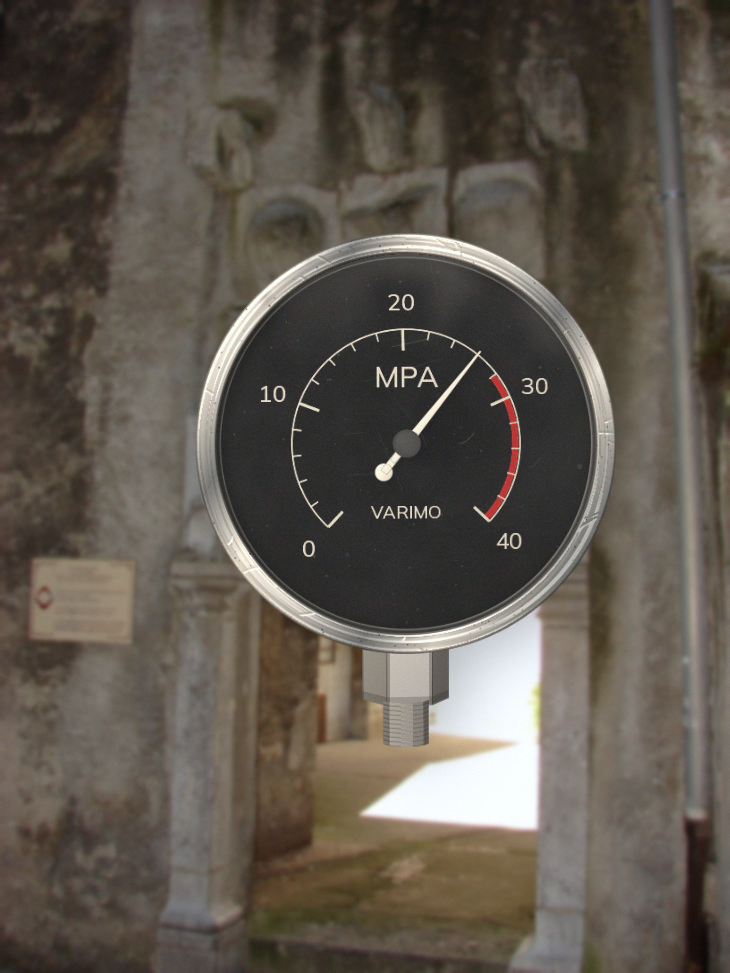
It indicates 26 MPa
